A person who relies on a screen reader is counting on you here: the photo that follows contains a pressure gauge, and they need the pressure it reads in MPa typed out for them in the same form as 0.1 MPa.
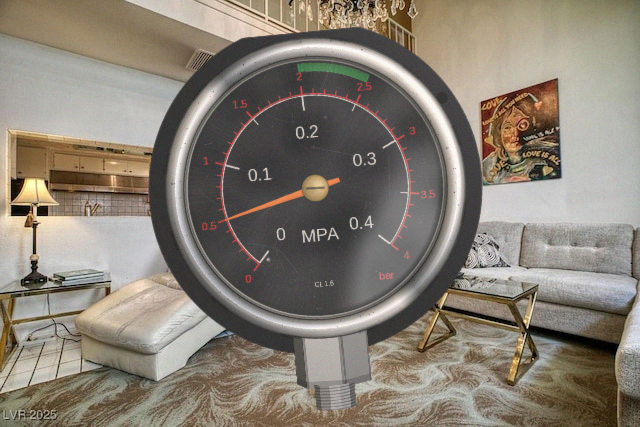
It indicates 0.05 MPa
